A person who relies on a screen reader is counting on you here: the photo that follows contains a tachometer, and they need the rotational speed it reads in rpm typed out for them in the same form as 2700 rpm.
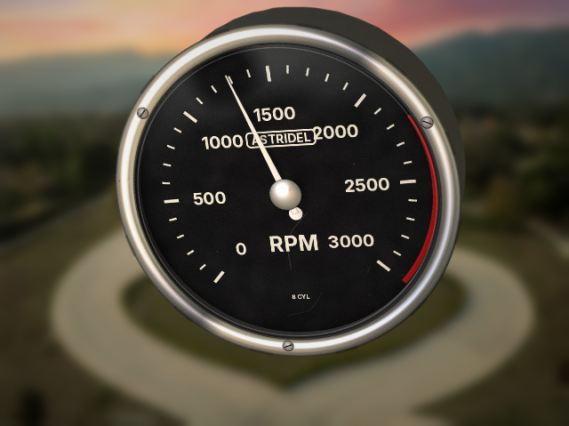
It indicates 1300 rpm
